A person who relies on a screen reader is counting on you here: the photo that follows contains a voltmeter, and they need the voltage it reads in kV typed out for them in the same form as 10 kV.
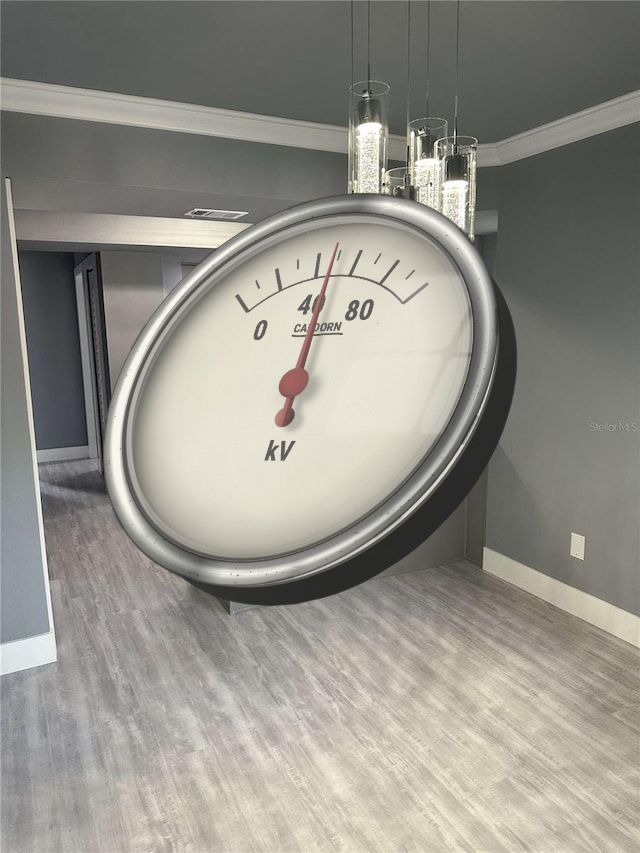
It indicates 50 kV
